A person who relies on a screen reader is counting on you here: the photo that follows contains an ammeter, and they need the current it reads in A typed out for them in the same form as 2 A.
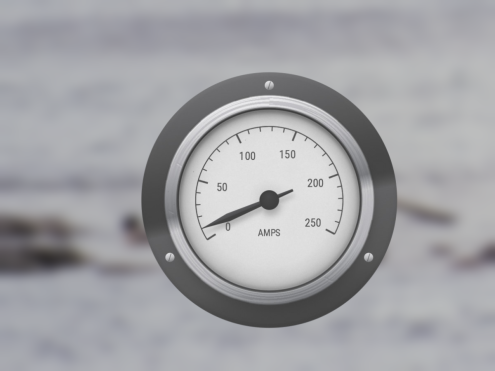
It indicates 10 A
